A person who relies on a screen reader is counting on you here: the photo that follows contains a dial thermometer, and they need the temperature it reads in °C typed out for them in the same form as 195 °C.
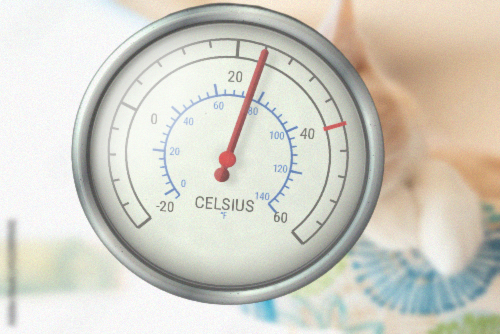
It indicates 24 °C
